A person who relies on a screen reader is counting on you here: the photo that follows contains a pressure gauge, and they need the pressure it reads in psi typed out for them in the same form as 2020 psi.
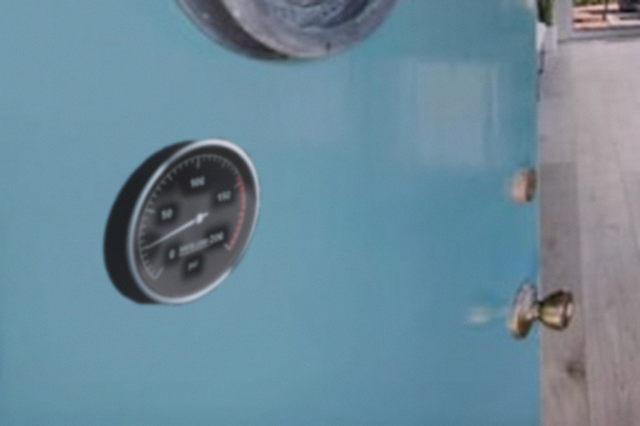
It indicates 25 psi
